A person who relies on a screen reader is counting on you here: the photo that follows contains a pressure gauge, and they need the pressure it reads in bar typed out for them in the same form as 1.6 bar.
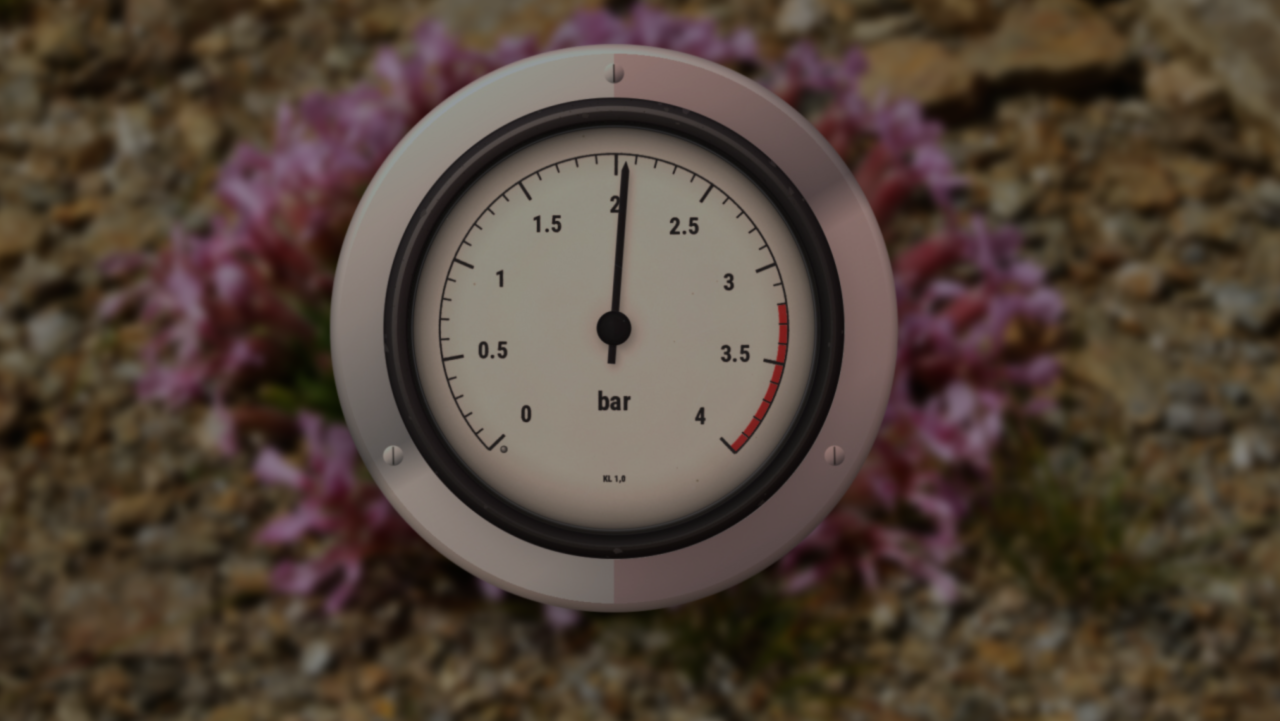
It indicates 2.05 bar
